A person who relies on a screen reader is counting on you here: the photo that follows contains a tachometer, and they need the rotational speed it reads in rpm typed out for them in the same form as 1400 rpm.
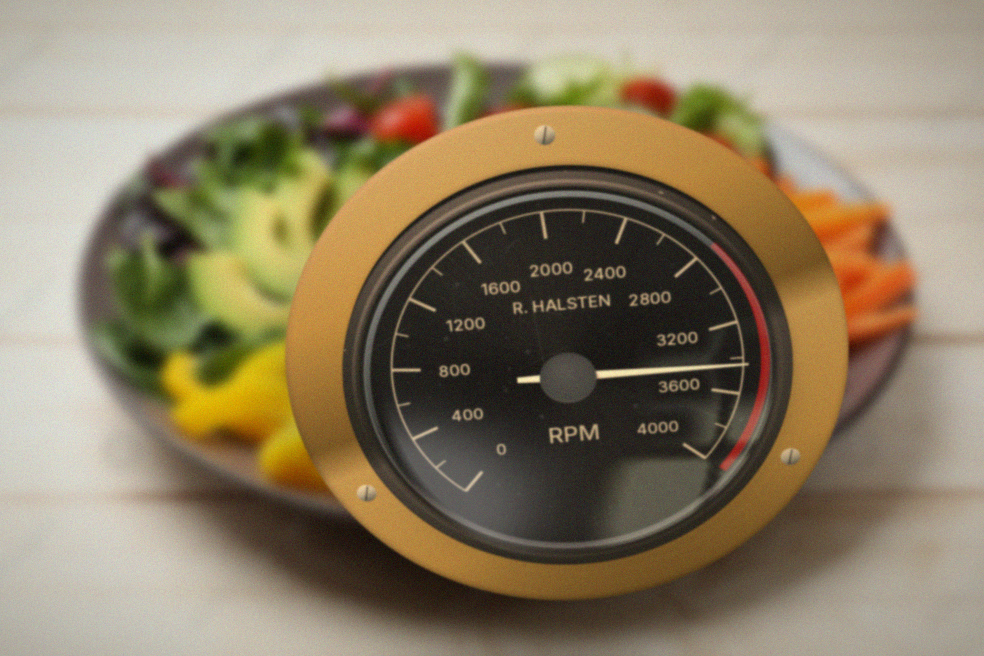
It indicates 3400 rpm
